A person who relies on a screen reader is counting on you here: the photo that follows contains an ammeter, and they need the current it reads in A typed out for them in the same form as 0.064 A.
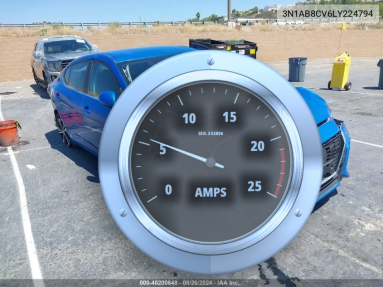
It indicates 5.5 A
